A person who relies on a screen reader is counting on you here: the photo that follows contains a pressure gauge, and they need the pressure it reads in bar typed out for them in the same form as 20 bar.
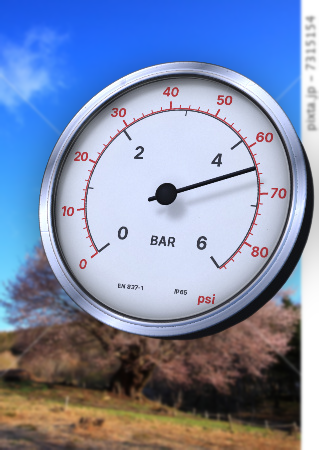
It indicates 4.5 bar
